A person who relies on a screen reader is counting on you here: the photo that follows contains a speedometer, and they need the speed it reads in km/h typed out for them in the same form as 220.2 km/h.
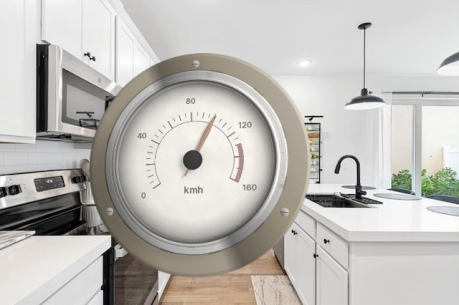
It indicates 100 km/h
